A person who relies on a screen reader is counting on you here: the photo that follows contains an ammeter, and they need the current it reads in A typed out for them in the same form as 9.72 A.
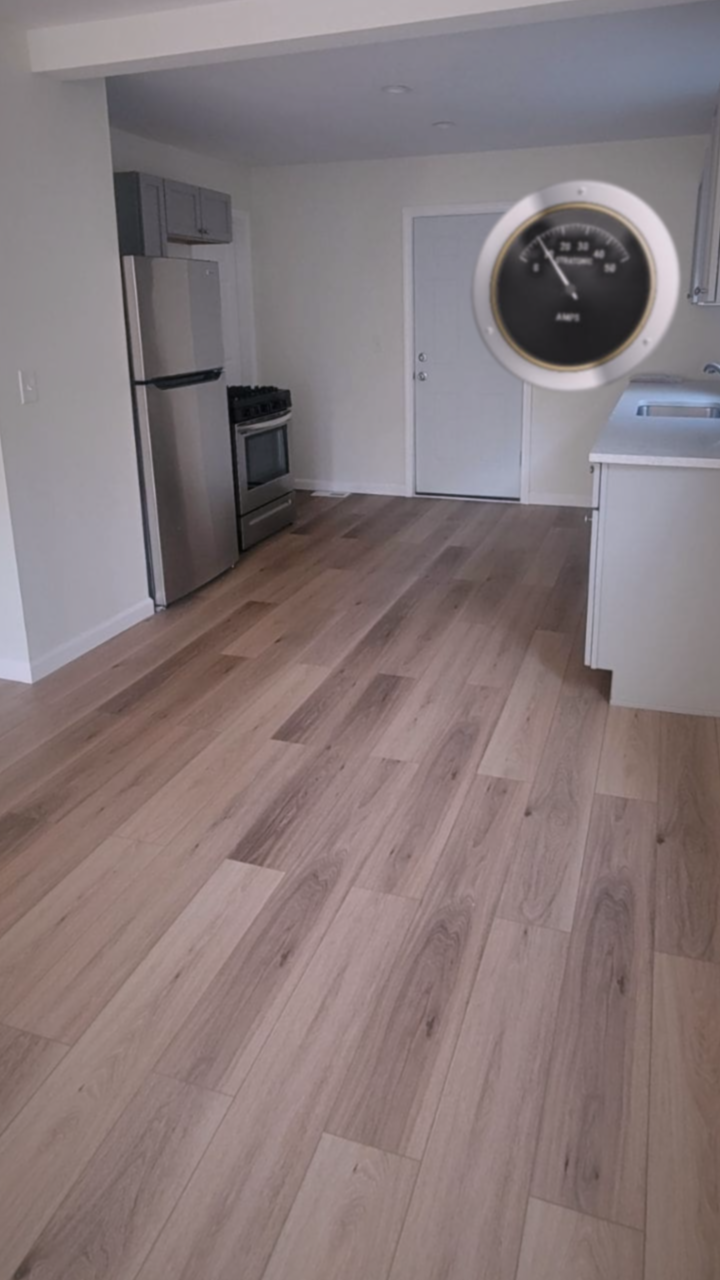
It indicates 10 A
